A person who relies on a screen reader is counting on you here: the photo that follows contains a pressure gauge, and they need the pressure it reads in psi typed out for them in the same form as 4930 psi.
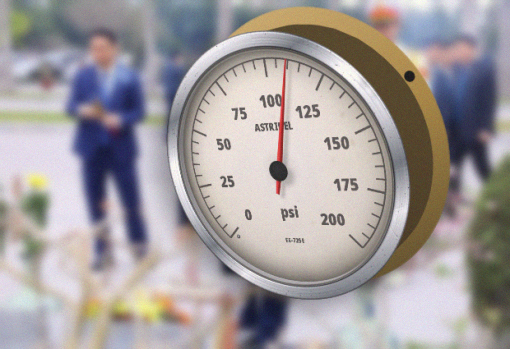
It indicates 110 psi
